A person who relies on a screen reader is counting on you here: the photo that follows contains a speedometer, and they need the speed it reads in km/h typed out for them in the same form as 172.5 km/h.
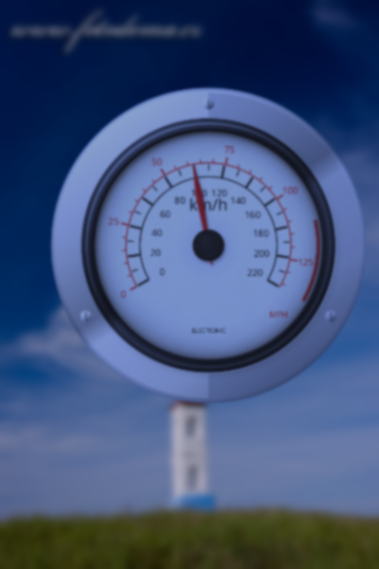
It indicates 100 km/h
